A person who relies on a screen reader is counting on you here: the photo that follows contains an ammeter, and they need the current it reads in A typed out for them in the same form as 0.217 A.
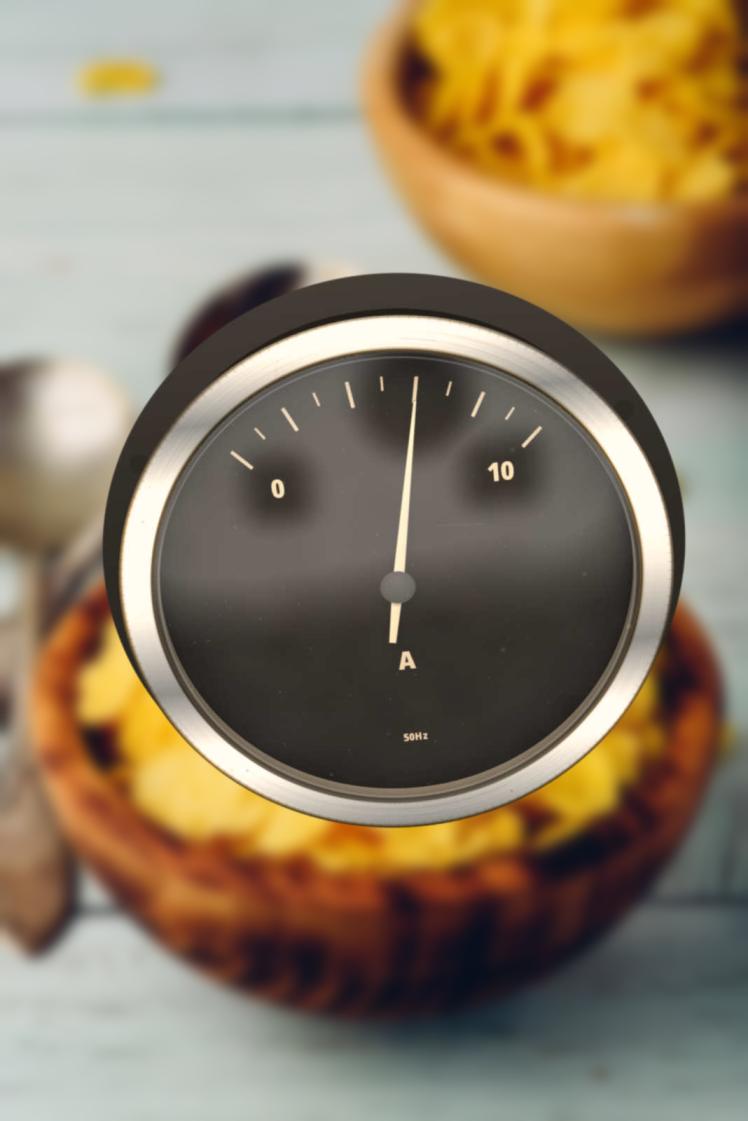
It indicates 6 A
